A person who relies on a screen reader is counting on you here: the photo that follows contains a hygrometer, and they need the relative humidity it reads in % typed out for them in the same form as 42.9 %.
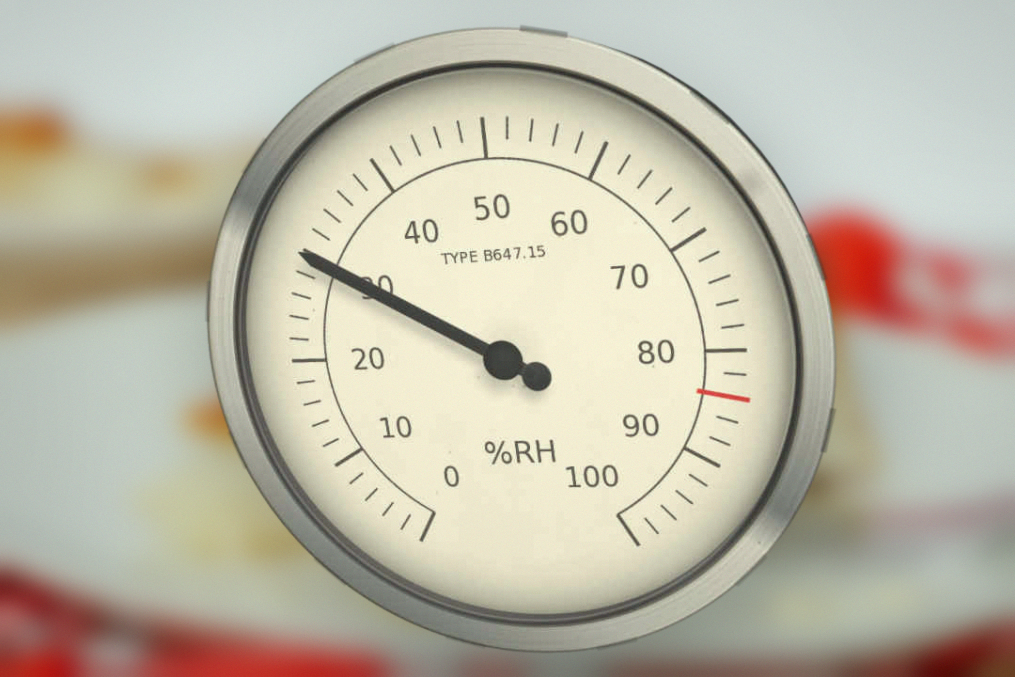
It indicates 30 %
